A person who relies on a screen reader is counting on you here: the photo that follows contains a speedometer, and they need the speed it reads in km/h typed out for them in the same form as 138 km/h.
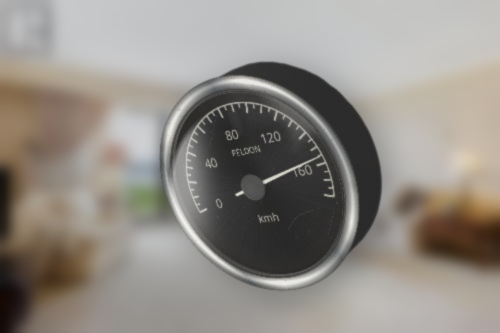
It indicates 155 km/h
